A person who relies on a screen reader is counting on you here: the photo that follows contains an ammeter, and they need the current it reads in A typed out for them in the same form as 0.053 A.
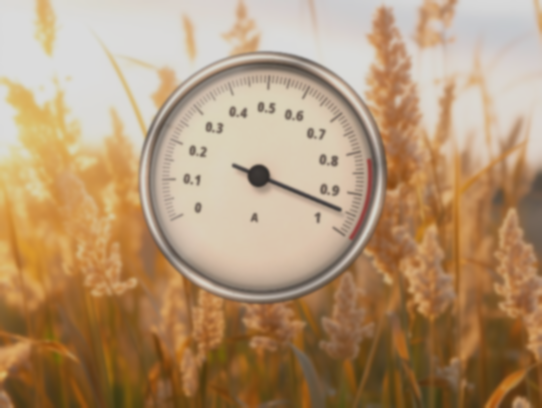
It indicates 0.95 A
